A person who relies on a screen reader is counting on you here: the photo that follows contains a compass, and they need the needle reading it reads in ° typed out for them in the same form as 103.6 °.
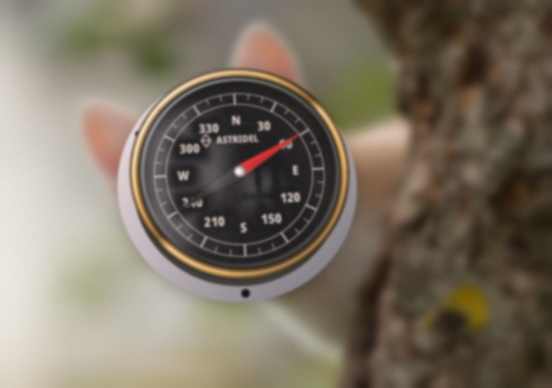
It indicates 60 °
